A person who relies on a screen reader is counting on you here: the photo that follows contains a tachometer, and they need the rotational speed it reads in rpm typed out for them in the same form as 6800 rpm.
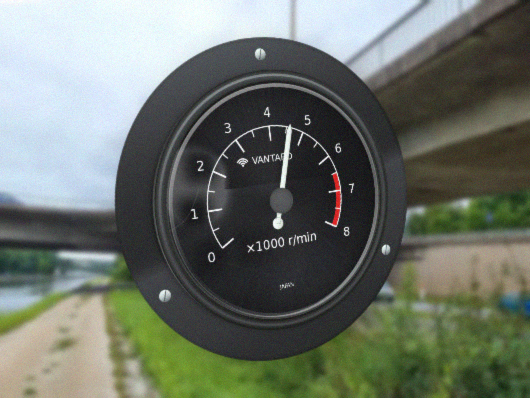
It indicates 4500 rpm
